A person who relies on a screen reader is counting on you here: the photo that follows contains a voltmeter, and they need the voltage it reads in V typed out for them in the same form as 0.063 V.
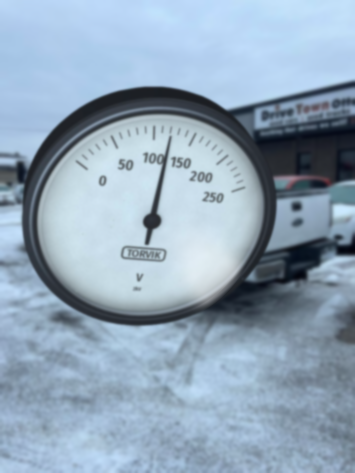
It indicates 120 V
